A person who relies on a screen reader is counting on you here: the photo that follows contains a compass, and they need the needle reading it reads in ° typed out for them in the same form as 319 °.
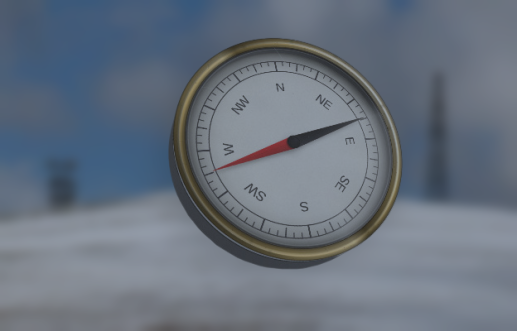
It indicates 255 °
